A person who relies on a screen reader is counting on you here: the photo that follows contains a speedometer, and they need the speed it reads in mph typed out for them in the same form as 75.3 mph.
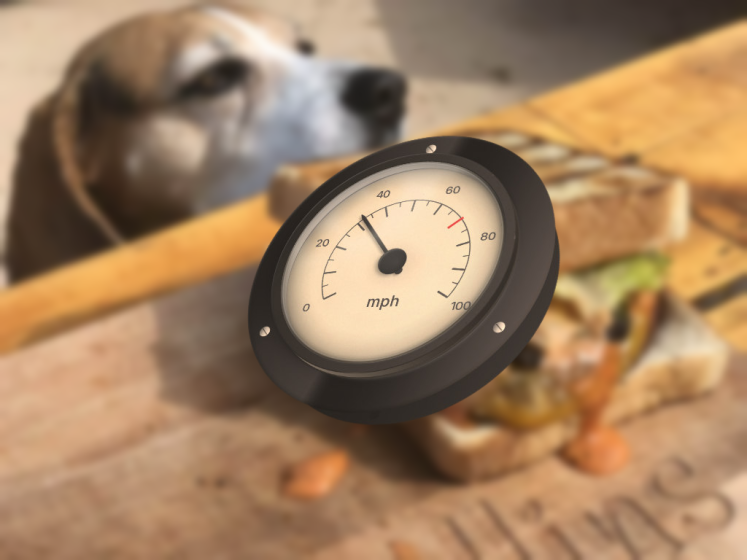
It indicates 32.5 mph
